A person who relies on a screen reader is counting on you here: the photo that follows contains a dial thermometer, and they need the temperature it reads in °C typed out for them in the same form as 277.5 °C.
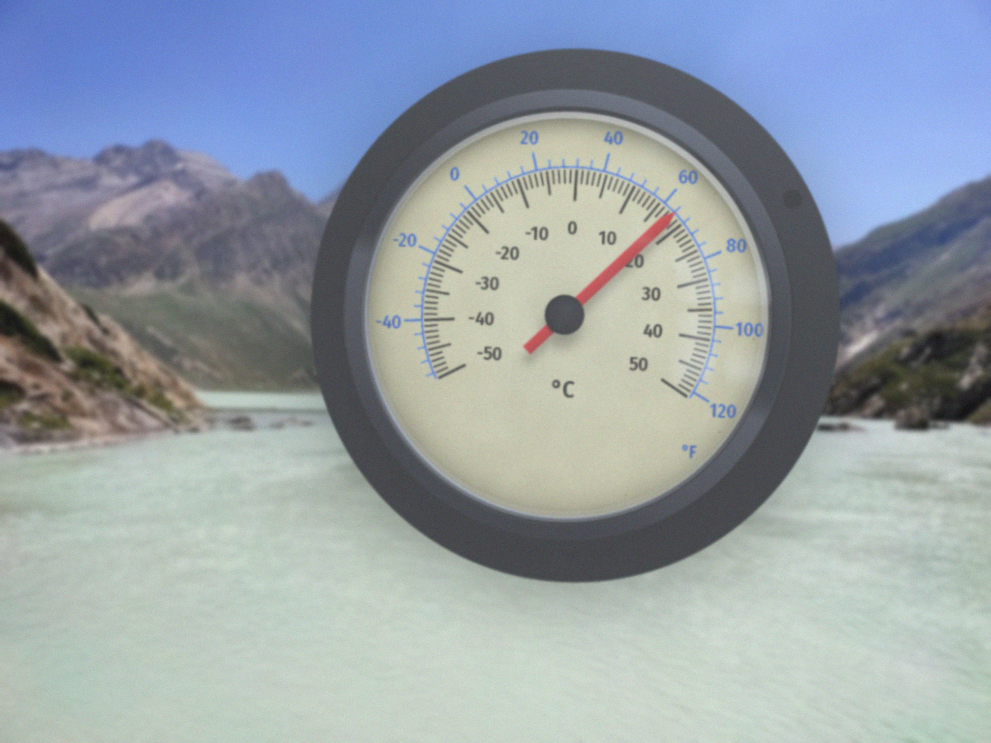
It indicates 18 °C
